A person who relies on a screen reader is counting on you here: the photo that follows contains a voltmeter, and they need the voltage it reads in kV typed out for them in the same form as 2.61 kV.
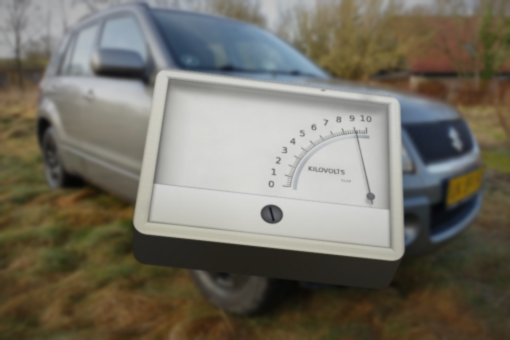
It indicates 9 kV
